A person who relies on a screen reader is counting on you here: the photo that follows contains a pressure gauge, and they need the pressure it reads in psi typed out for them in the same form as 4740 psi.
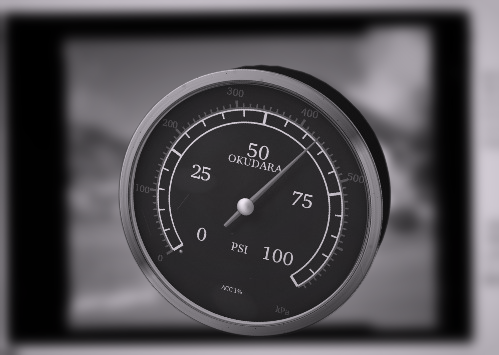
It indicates 62.5 psi
